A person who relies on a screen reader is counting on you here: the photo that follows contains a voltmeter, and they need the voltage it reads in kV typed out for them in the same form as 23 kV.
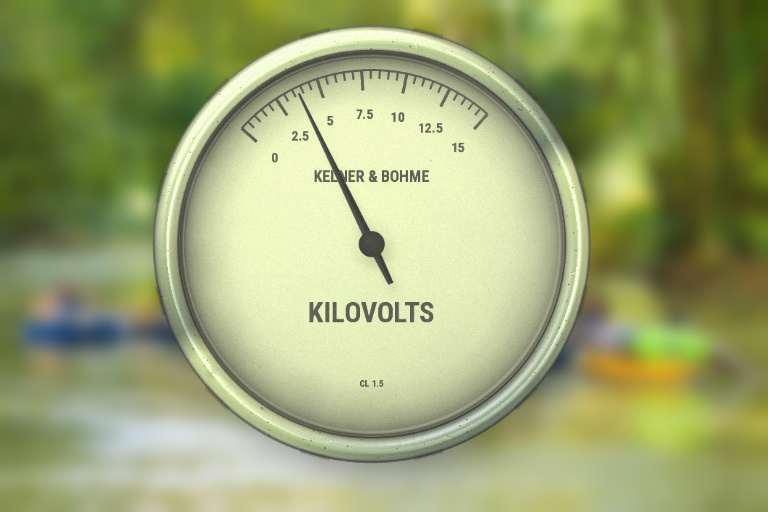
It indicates 3.75 kV
